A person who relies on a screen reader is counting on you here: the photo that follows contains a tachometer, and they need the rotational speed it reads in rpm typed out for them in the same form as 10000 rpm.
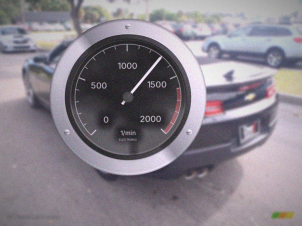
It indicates 1300 rpm
